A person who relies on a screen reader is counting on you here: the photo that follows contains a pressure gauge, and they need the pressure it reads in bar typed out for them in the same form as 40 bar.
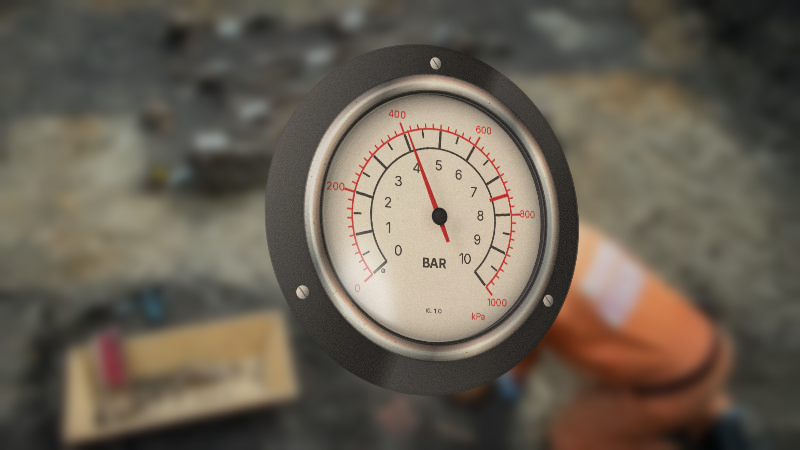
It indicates 4 bar
